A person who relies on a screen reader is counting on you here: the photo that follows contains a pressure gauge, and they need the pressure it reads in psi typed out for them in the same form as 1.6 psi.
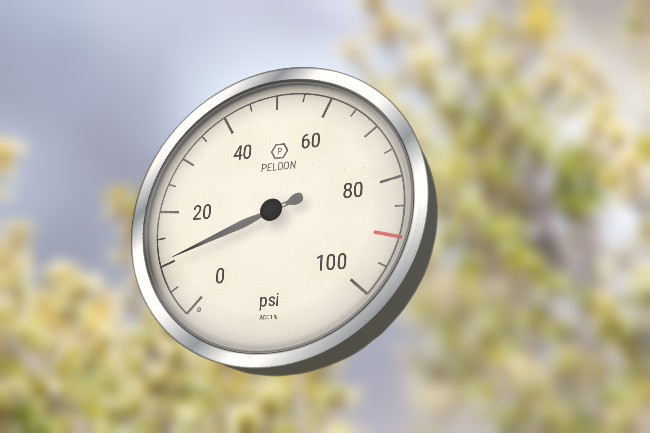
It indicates 10 psi
